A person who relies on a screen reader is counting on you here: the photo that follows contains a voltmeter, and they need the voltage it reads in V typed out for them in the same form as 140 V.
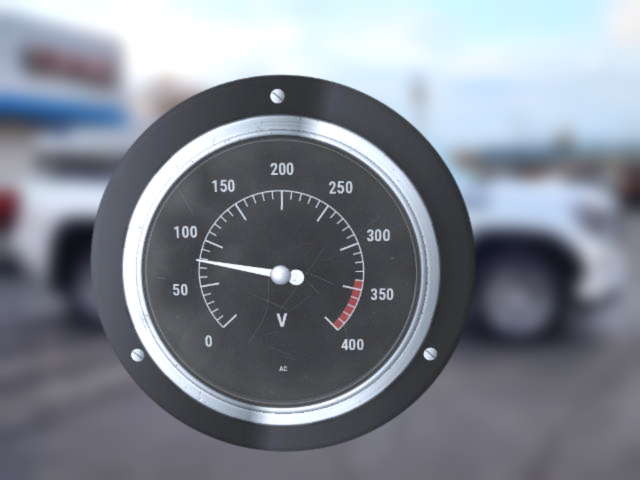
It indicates 80 V
